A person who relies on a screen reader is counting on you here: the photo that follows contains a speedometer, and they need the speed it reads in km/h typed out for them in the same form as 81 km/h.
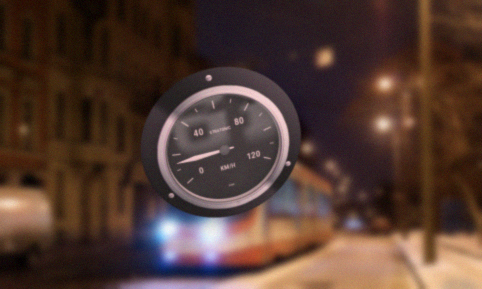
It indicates 15 km/h
